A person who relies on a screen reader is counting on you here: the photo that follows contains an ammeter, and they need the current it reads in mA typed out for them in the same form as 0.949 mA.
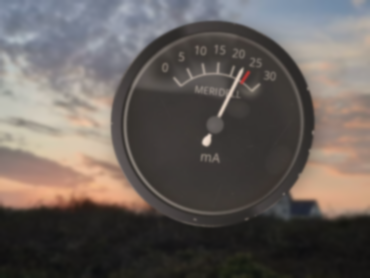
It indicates 22.5 mA
